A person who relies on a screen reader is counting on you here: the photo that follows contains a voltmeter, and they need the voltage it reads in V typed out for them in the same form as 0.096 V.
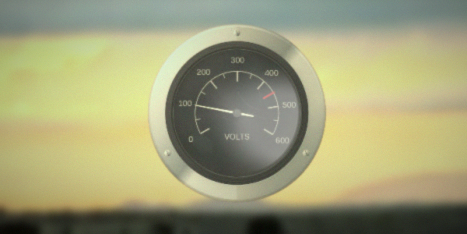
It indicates 100 V
